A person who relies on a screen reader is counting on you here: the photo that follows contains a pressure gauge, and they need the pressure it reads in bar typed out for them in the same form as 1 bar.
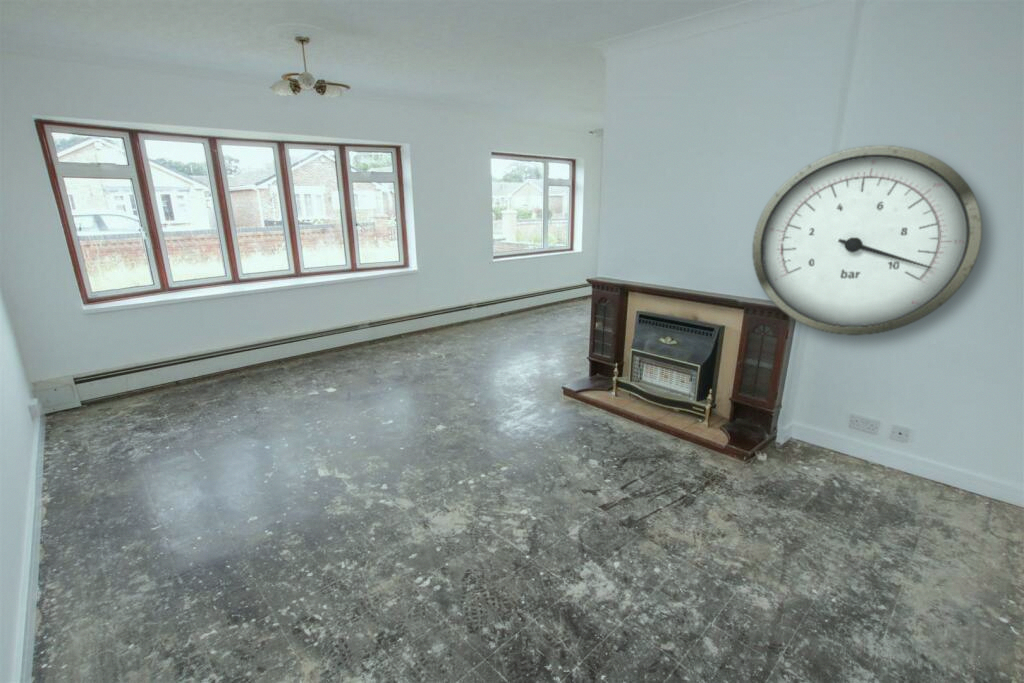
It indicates 9.5 bar
